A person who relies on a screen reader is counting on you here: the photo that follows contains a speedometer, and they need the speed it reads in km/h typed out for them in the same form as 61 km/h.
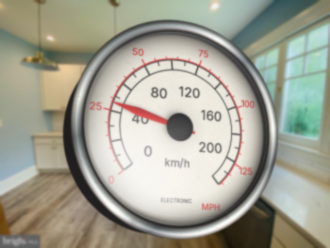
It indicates 45 km/h
